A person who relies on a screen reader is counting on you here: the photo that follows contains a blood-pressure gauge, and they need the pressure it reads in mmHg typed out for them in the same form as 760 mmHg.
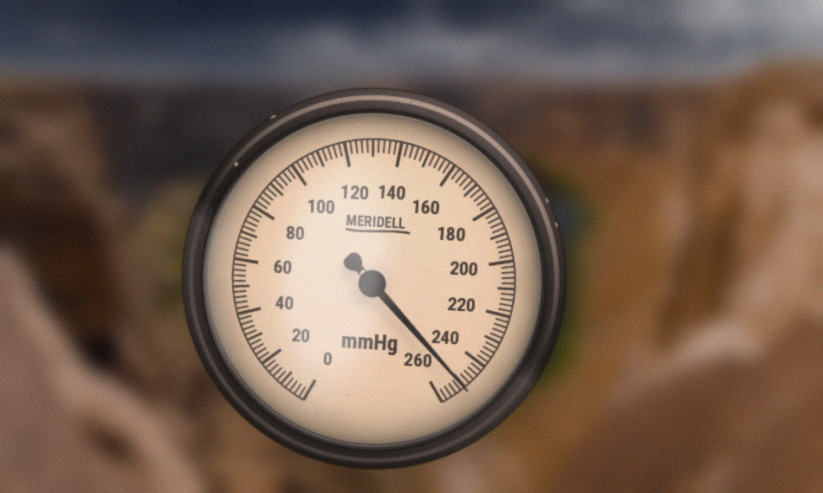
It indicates 250 mmHg
